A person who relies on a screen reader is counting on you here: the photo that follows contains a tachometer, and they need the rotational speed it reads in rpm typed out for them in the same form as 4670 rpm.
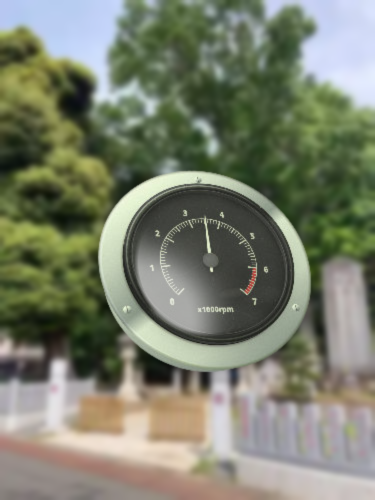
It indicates 3500 rpm
